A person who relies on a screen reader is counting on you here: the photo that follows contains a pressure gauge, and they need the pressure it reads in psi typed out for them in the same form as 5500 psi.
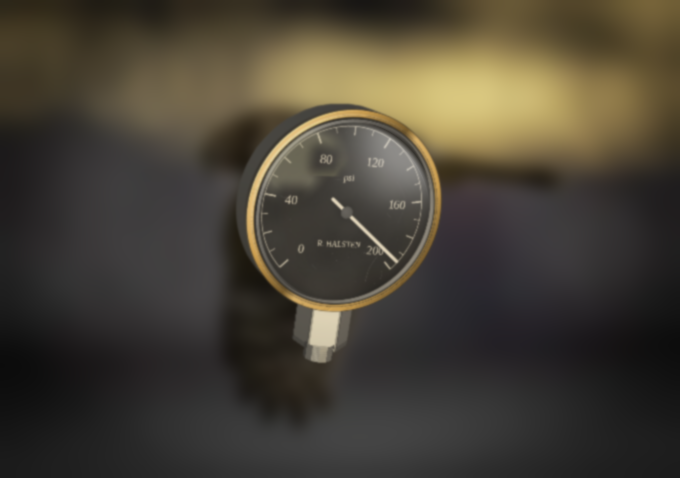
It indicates 195 psi
